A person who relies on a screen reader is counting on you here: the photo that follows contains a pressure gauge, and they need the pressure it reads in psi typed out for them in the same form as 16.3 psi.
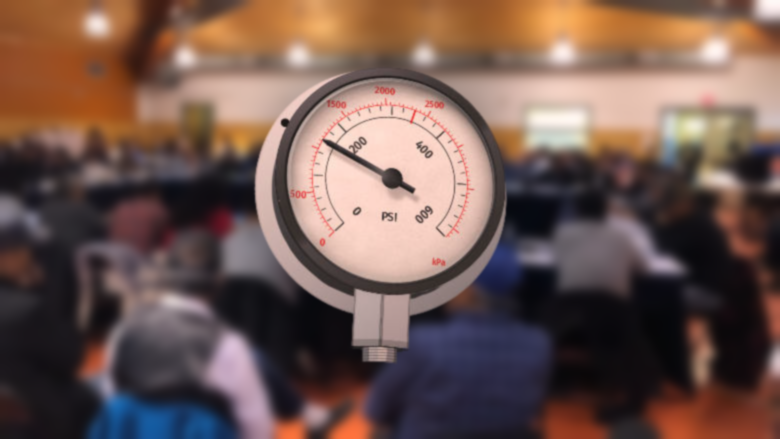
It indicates 160 psi
